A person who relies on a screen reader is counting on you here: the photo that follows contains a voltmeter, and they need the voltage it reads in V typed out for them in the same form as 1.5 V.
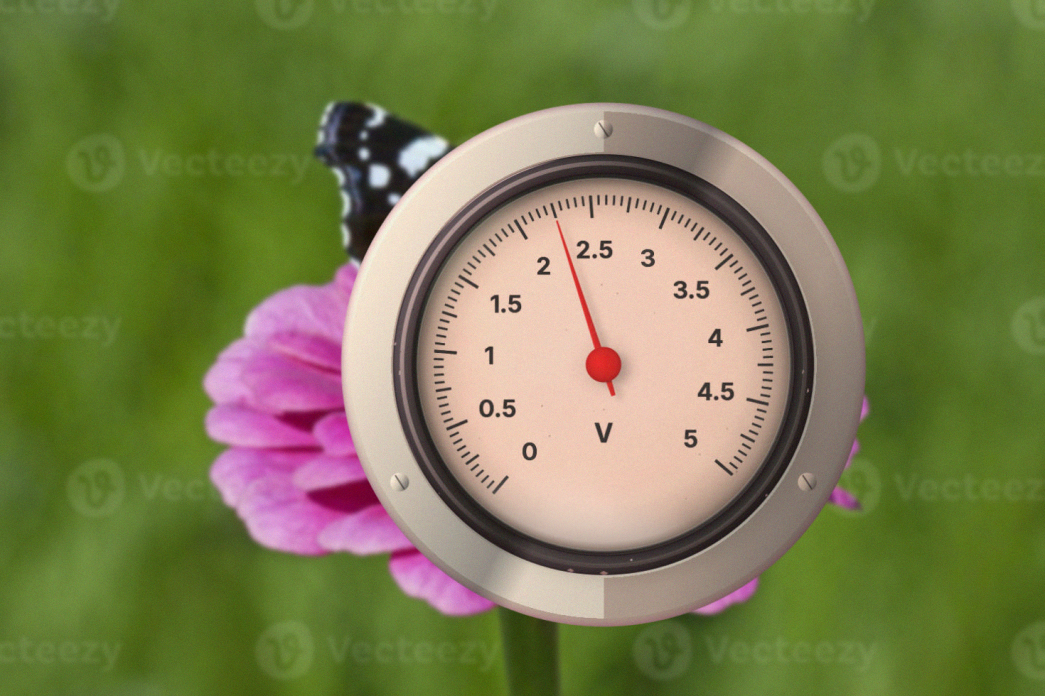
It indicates 2.25 V
